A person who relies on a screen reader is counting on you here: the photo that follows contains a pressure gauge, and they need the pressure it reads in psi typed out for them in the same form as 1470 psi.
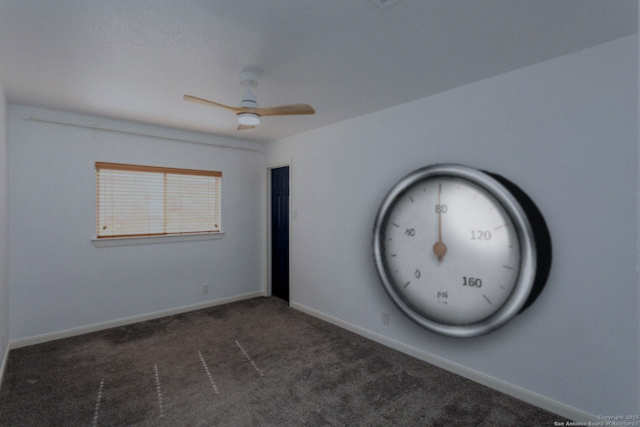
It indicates 80 psi
